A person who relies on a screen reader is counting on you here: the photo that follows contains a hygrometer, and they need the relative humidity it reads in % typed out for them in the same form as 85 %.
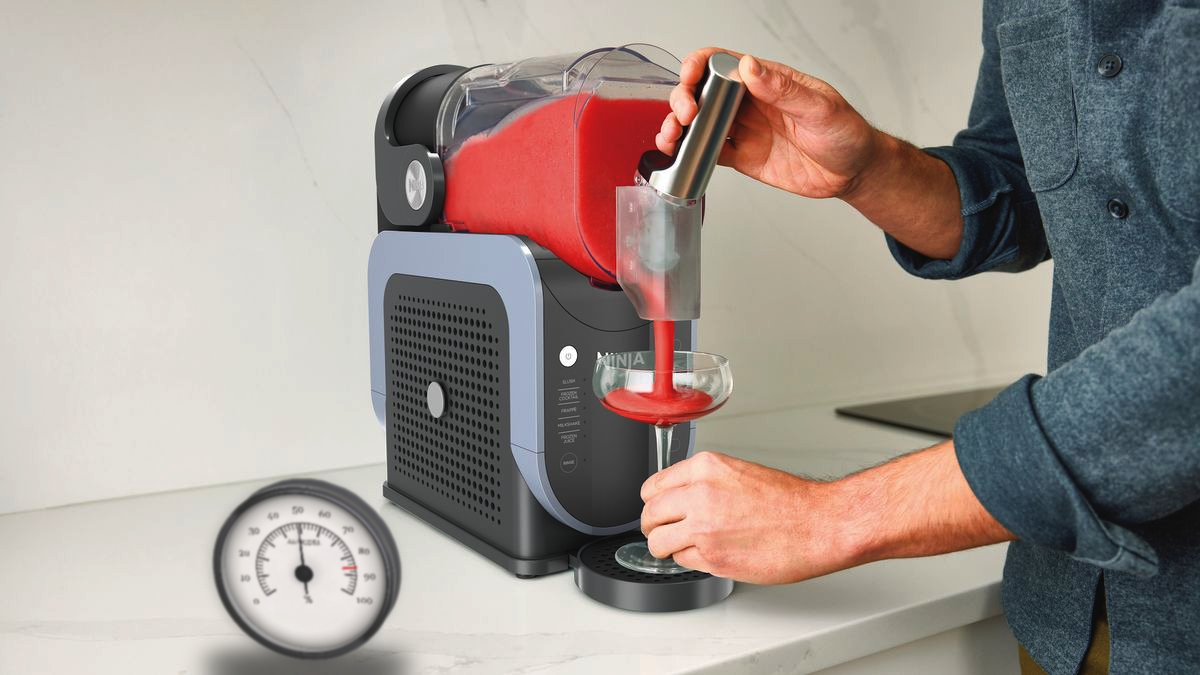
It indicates 50 %
